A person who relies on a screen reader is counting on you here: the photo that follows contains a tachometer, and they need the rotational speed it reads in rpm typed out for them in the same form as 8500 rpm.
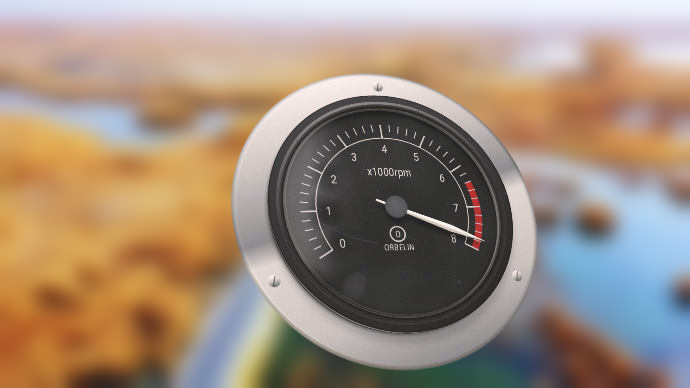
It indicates 7800 rpm
